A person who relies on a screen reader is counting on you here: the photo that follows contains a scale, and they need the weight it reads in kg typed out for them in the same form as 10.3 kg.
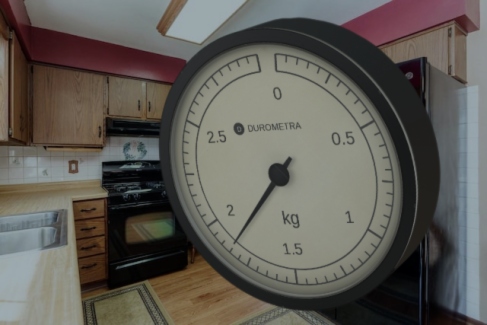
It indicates 1.85 kg
